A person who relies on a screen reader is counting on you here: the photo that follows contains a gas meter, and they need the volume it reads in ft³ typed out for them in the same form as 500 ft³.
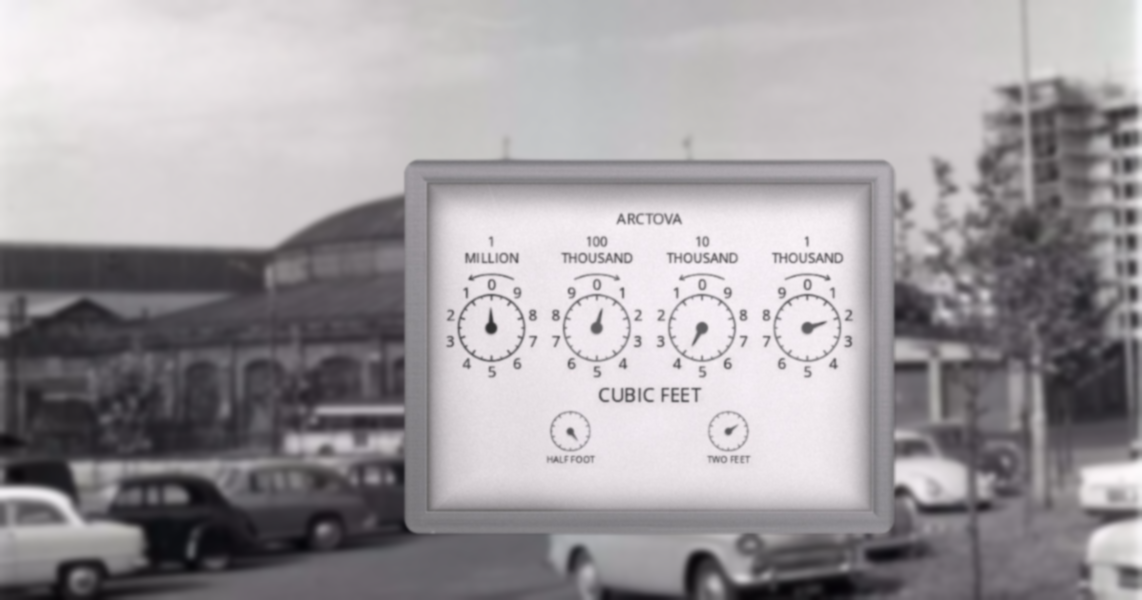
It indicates 4200 ft³
